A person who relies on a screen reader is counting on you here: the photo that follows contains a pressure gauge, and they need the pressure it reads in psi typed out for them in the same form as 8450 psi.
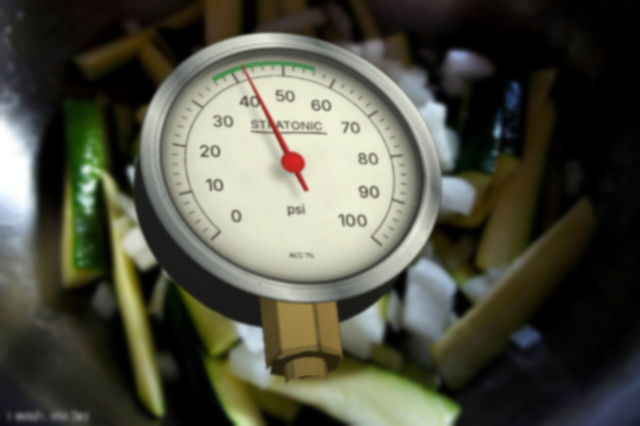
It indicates 42 psi
